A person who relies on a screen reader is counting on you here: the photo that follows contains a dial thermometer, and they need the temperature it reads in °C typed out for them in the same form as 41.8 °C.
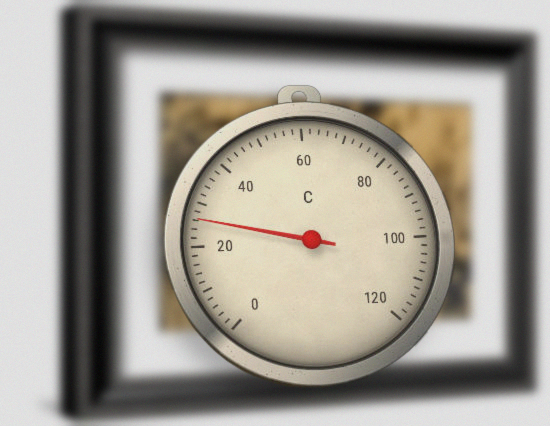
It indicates 26 °C
